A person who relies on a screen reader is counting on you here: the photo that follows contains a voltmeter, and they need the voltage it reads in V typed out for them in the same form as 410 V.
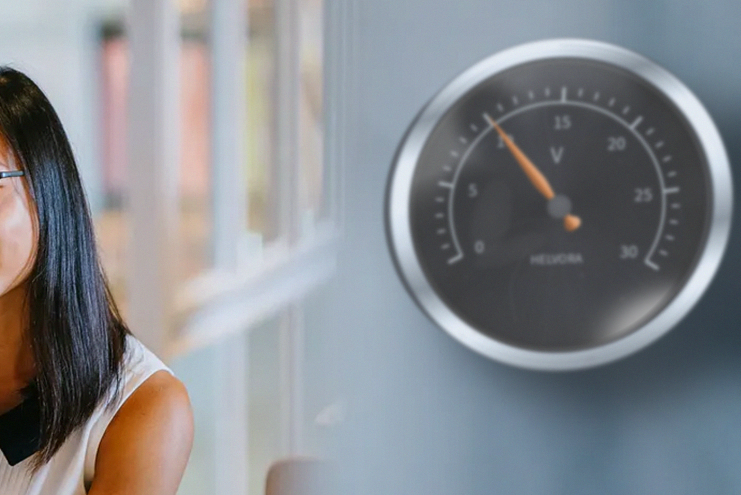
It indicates 10 V
